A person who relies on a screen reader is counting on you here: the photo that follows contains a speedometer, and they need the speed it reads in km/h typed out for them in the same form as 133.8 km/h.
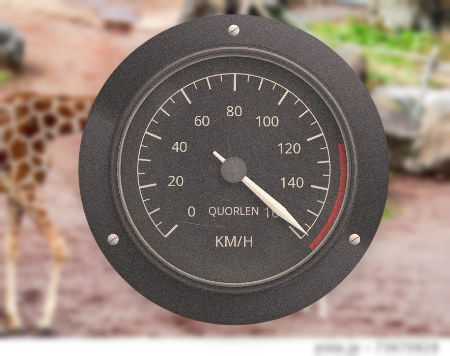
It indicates 157.5 km/h
